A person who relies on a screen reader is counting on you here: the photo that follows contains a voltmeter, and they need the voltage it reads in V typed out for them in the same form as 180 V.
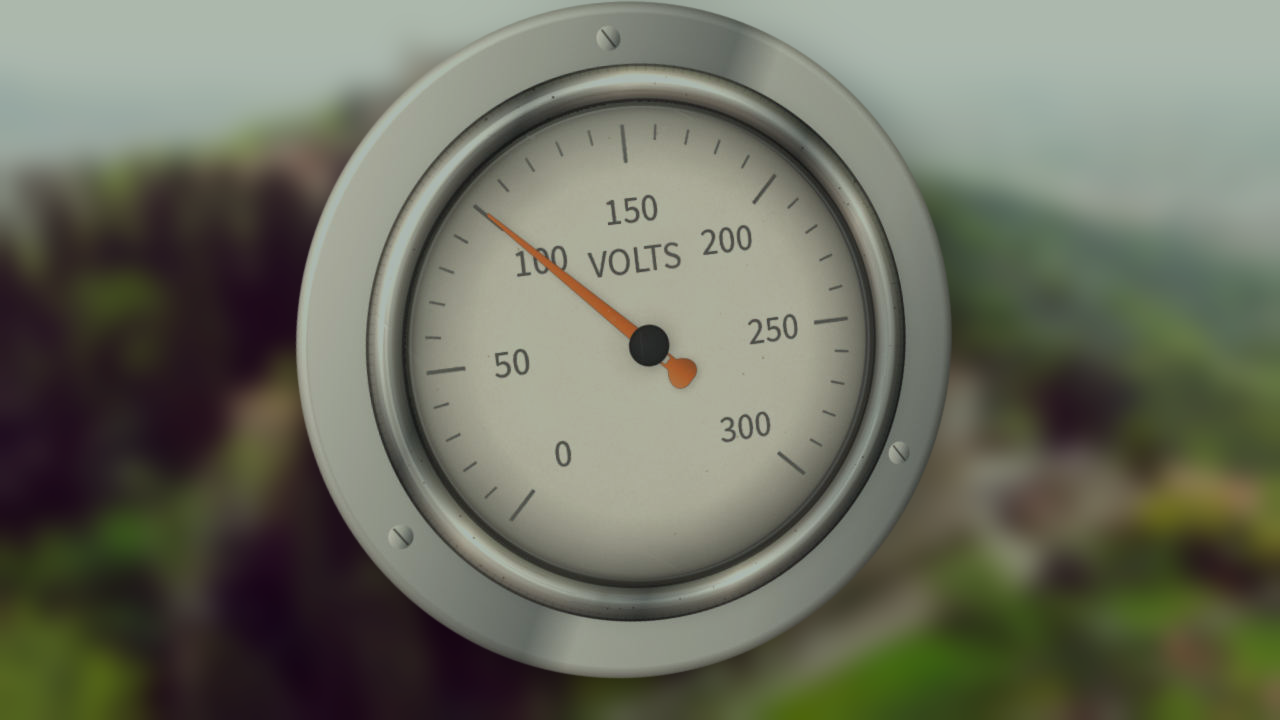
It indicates 100 V
